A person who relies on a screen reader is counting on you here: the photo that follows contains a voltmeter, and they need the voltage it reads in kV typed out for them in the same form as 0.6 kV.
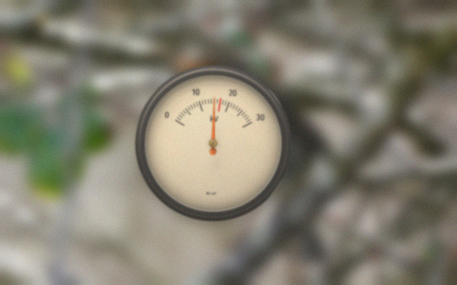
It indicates 15 kV
